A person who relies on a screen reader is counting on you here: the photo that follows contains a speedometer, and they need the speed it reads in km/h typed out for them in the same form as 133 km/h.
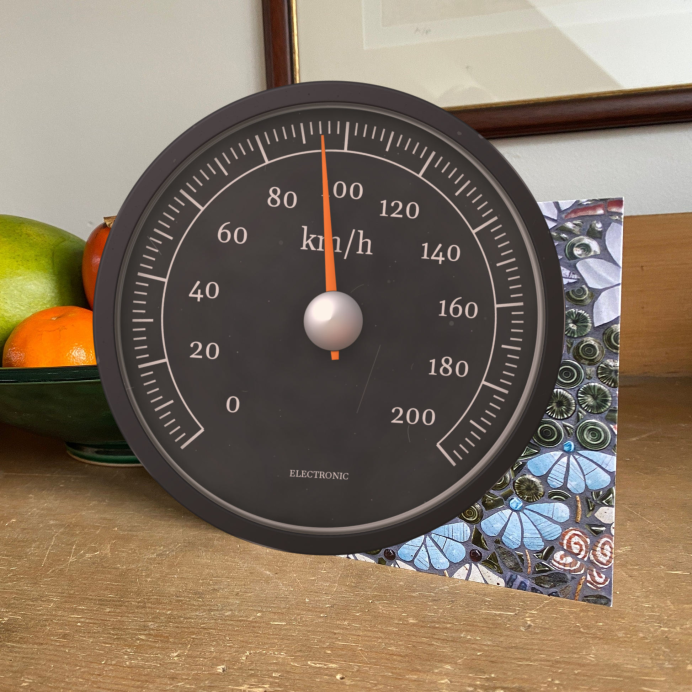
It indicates 94 km/h
